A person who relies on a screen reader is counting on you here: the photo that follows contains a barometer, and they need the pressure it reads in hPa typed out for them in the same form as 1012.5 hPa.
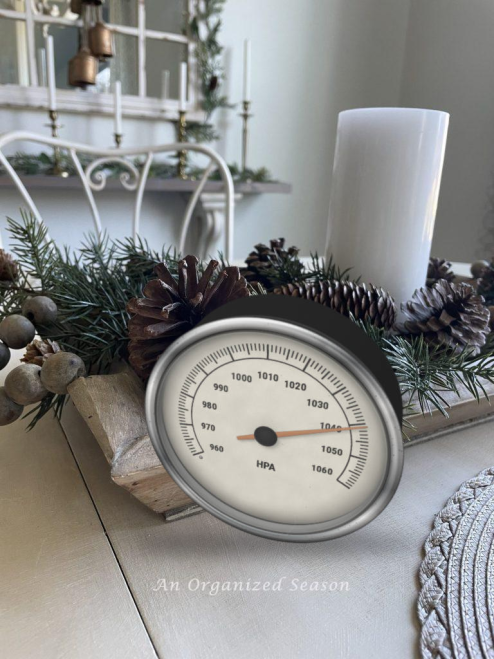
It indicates 1040 hPa
